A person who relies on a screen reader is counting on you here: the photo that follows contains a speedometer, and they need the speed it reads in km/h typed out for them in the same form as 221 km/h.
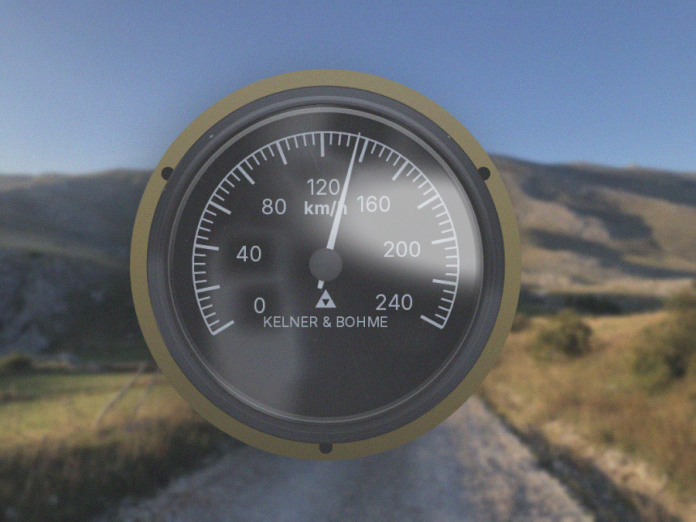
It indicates 136 km/h
